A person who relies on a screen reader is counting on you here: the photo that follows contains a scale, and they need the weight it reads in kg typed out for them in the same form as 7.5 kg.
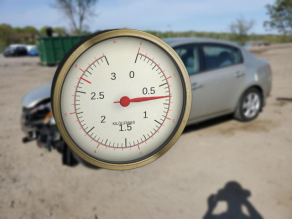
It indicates 0.65 kg
